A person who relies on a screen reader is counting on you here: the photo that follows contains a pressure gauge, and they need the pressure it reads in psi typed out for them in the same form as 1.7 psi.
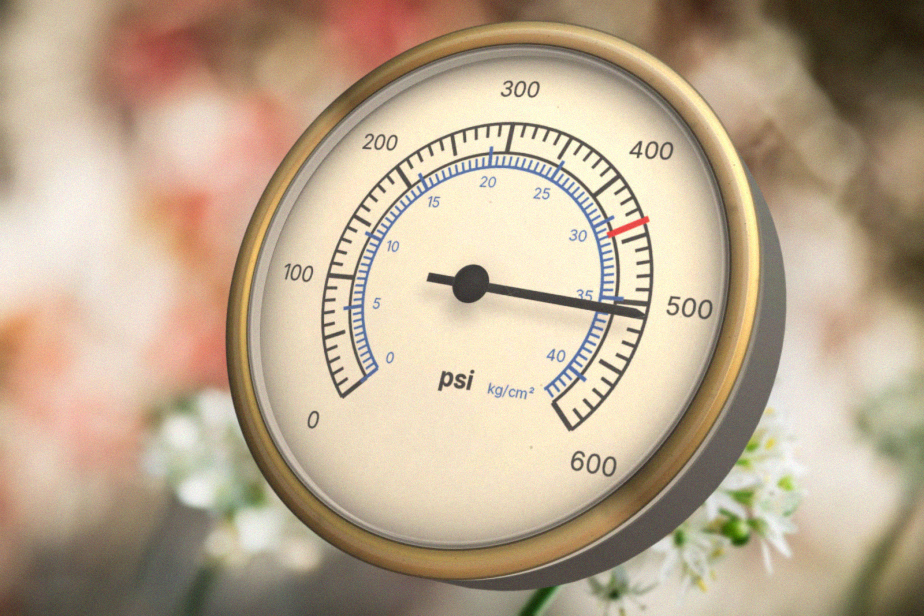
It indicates 510 psi
